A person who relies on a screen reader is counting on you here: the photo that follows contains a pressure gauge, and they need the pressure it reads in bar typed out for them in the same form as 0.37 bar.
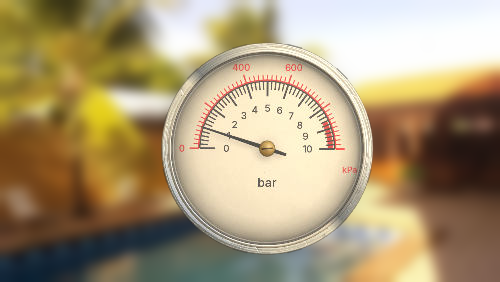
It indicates 1 bar
